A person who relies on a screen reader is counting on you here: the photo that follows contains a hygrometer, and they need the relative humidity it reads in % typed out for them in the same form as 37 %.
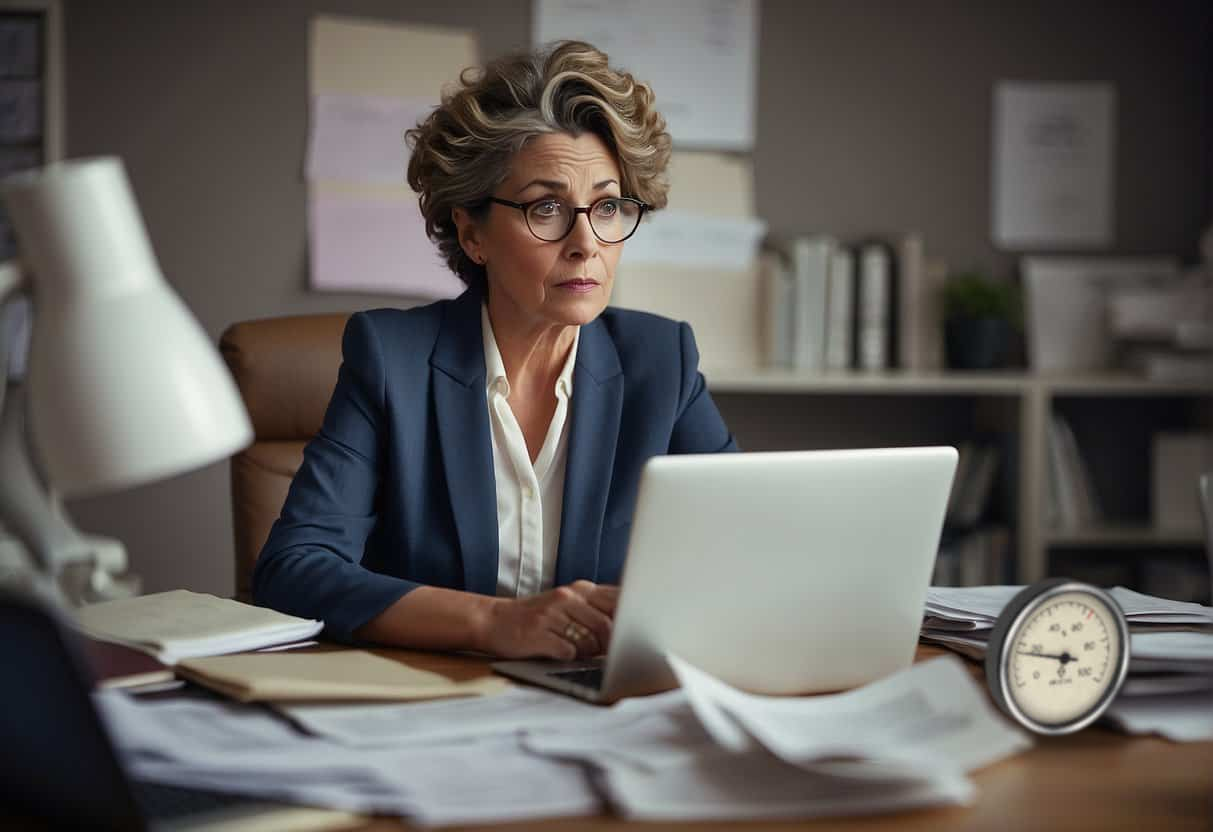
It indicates 16 %
